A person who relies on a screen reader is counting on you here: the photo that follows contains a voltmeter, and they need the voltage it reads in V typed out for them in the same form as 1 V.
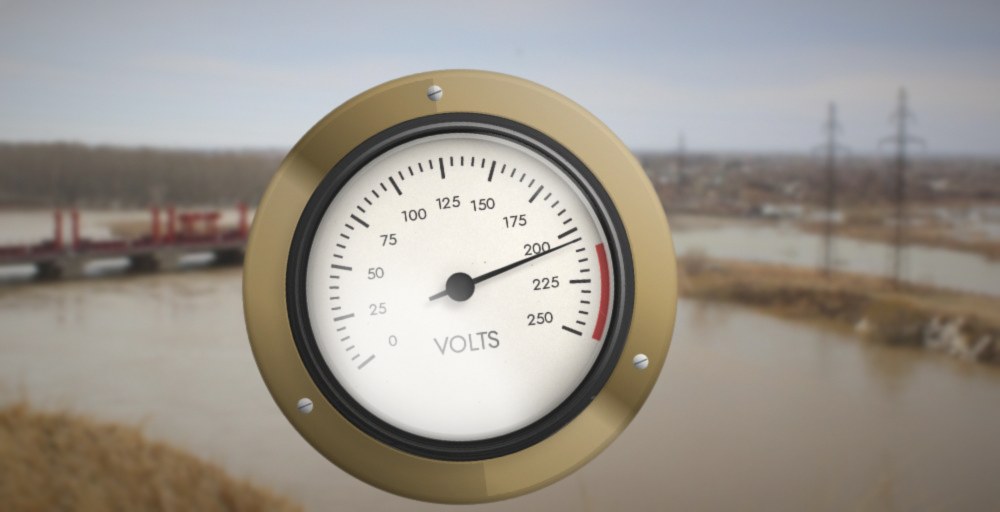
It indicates 205 V
